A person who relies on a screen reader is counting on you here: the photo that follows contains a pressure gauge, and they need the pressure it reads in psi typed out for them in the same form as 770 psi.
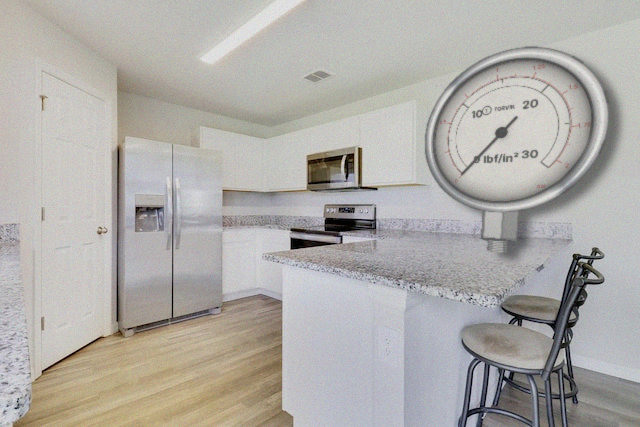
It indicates 0 psi
